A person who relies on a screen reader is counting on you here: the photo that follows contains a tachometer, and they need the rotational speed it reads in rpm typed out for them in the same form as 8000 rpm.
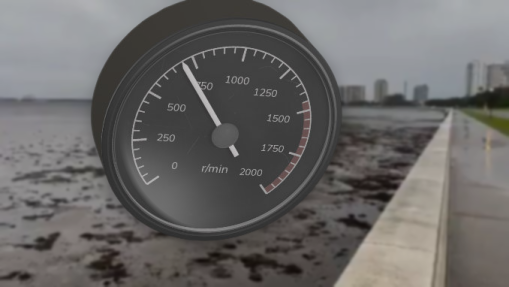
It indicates 700 rpm
